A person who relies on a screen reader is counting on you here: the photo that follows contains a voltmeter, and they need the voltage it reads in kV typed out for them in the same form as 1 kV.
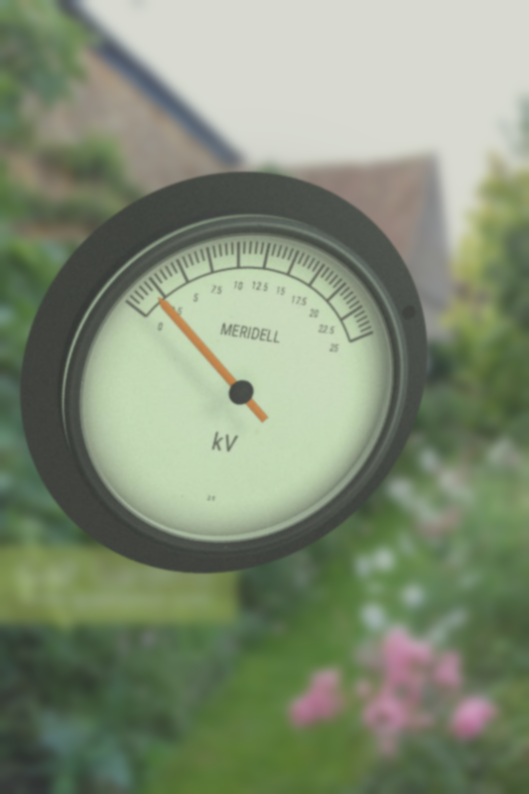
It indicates 2 kV
